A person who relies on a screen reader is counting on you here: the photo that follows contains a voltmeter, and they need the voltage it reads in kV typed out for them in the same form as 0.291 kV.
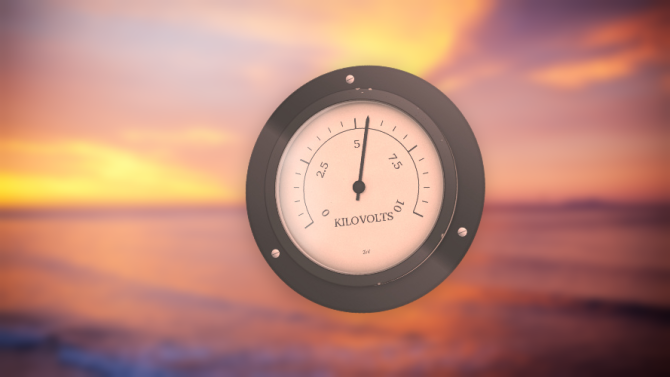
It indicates 5.5 kV
